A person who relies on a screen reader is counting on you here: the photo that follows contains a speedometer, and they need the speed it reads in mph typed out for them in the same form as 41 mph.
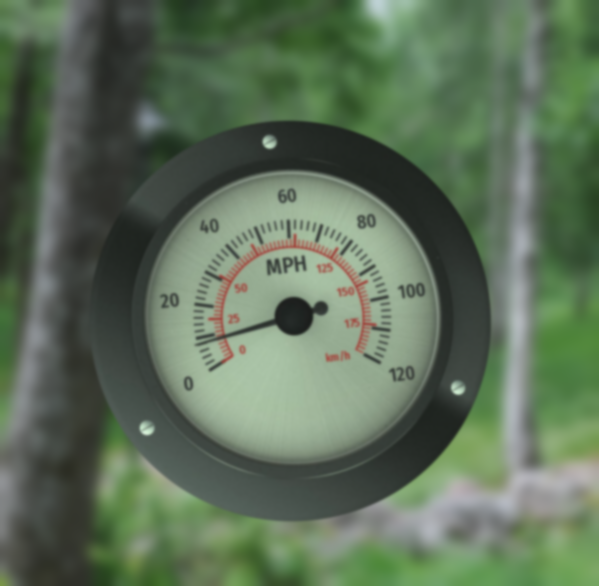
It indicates 8 mph
